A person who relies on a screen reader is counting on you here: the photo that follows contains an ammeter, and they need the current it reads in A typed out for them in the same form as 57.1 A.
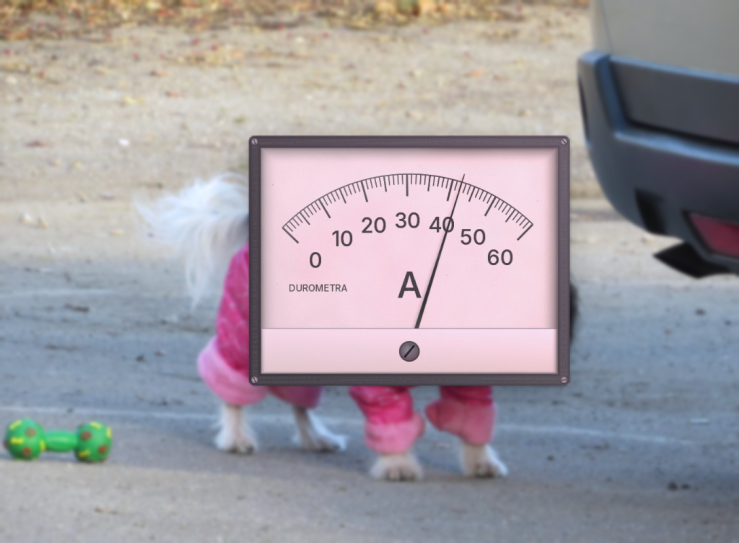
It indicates 42 A
